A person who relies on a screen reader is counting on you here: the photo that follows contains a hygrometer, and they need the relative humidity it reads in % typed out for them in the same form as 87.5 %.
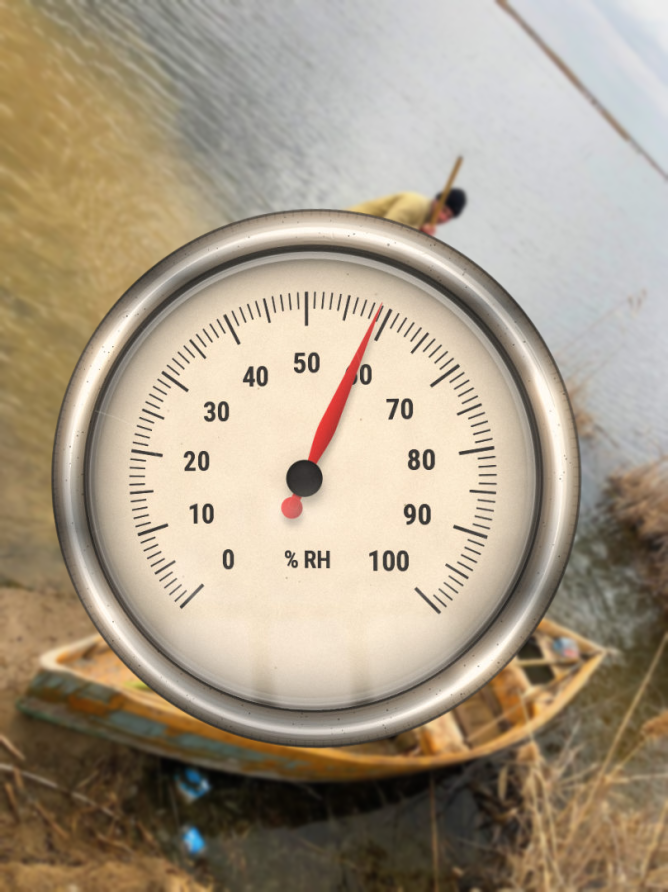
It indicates 59 %
